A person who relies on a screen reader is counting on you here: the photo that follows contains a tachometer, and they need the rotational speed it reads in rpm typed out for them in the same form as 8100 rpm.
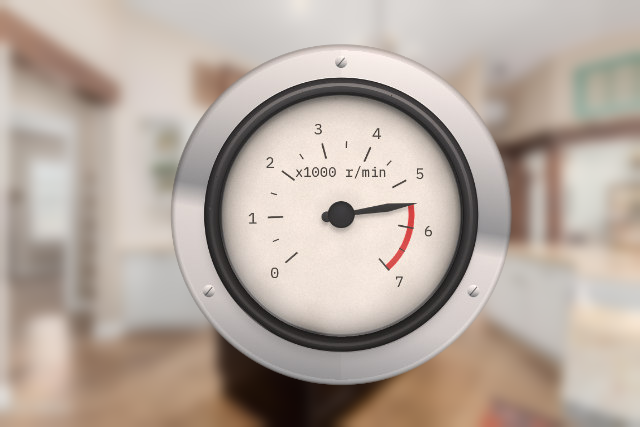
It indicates 5500 rpm
